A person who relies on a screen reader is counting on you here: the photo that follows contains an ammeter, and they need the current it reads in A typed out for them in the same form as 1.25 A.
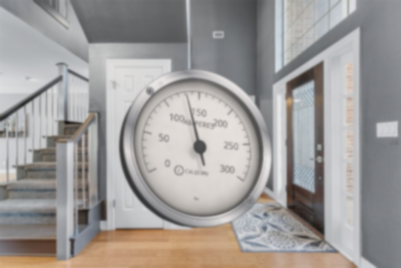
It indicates 130 A
